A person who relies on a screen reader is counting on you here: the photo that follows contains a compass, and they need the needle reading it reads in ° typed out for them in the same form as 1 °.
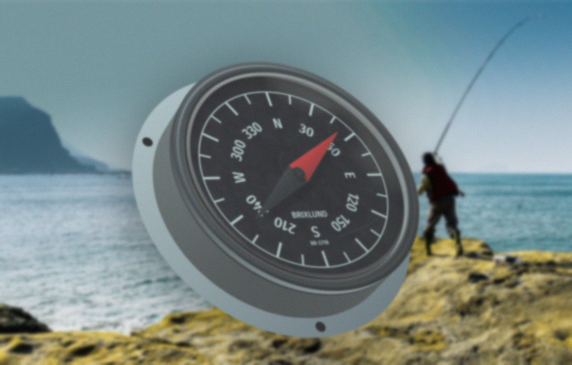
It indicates 52.5 °
